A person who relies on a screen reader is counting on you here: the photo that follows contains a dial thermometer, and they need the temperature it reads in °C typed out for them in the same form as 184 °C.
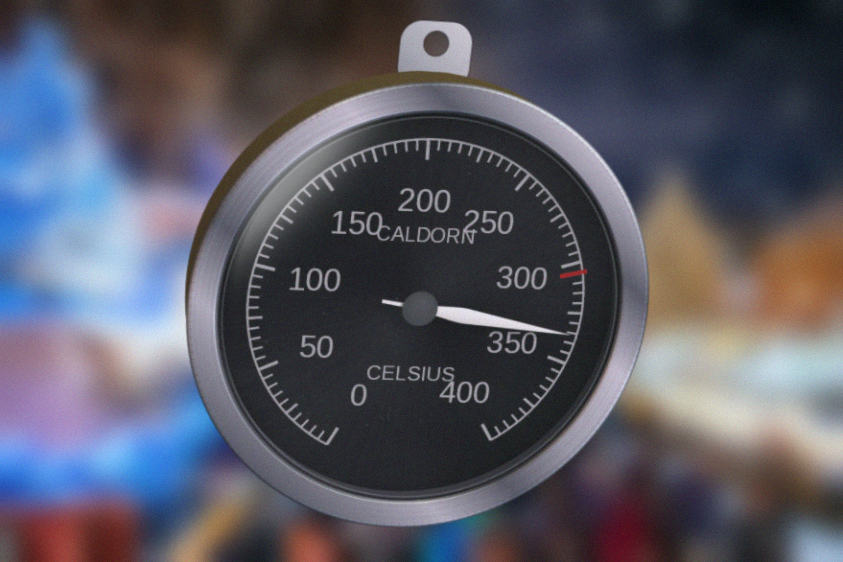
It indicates 335 °C
